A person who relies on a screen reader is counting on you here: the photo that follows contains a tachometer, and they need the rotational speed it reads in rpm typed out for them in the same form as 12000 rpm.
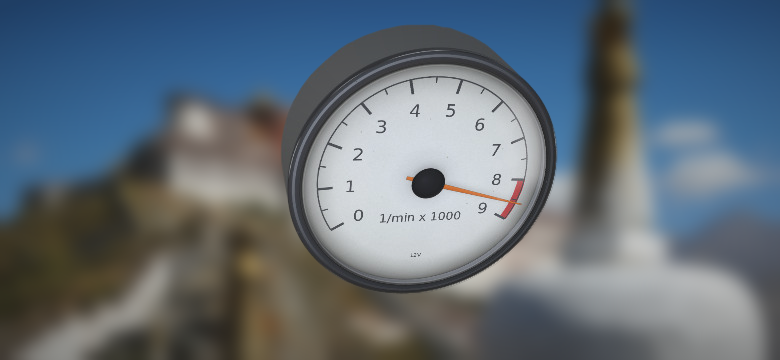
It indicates 8500 rpm
